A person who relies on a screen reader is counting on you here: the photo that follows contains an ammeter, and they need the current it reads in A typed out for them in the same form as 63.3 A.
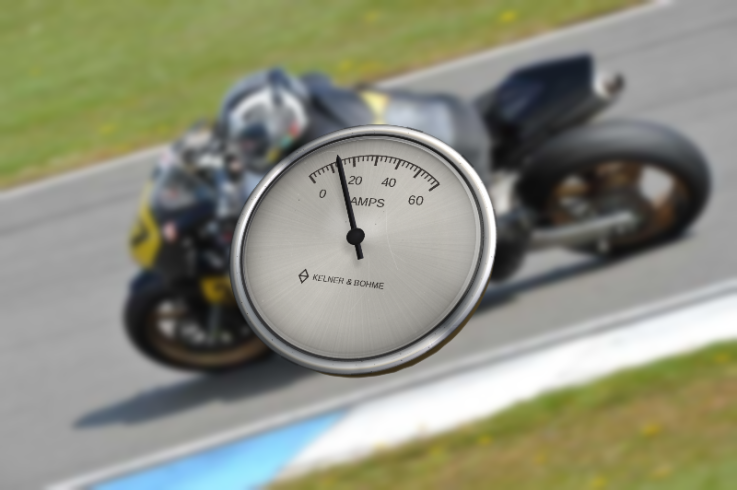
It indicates 14 A
